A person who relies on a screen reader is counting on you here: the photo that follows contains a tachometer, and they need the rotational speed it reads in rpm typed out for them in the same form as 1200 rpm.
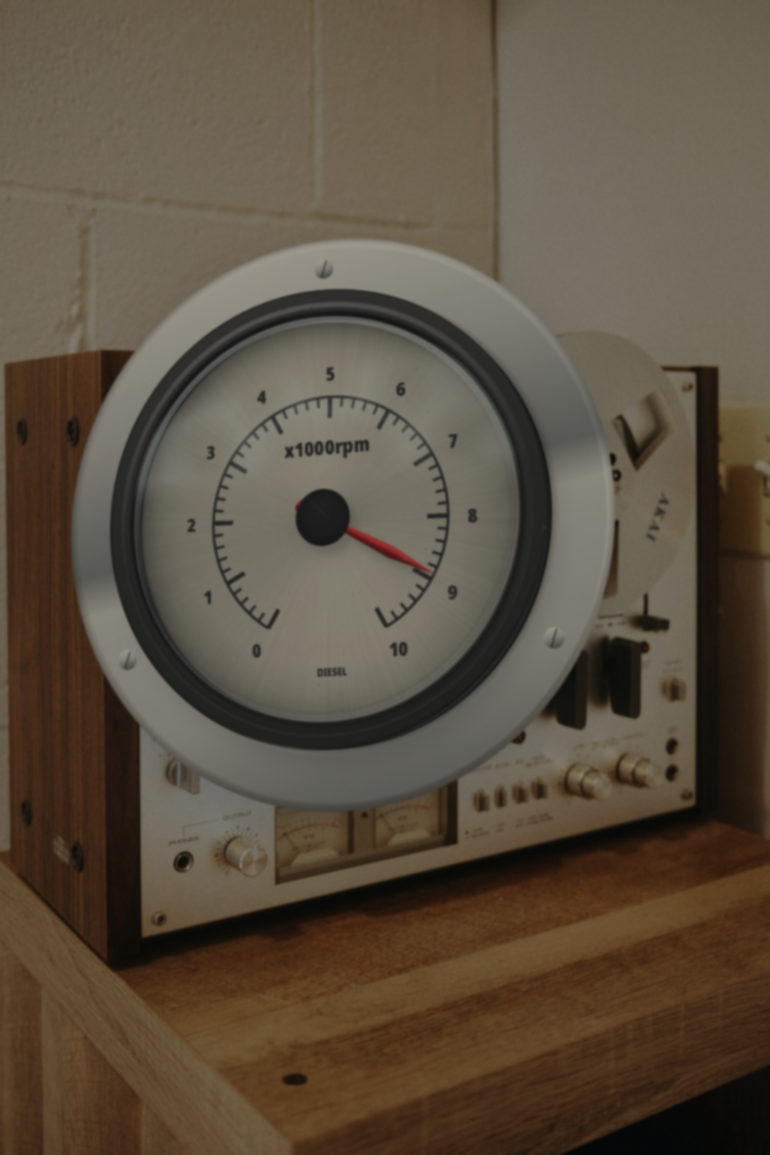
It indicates 8900 rpm
